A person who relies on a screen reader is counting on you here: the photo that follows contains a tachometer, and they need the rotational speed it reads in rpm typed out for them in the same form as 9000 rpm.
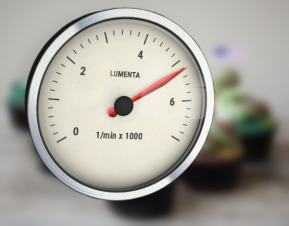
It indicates 5200 rpm
